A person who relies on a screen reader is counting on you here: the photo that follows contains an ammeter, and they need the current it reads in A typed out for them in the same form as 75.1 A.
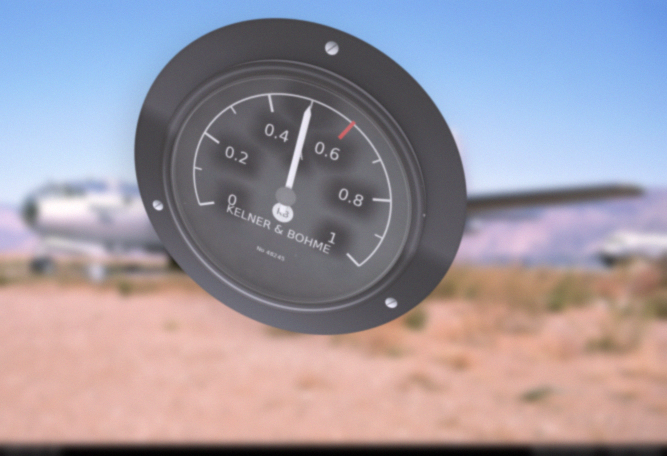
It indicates 0.5 A
